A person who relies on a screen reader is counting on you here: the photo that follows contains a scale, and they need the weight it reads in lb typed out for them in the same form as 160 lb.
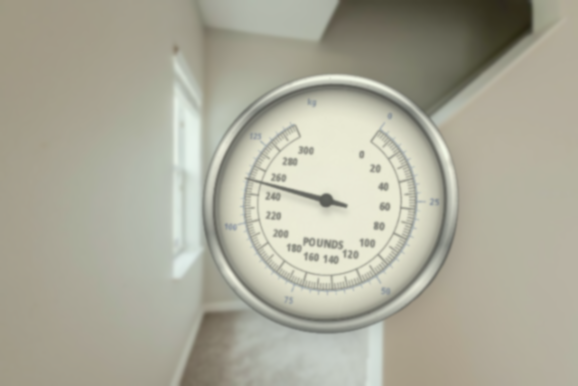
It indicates 250 lb
